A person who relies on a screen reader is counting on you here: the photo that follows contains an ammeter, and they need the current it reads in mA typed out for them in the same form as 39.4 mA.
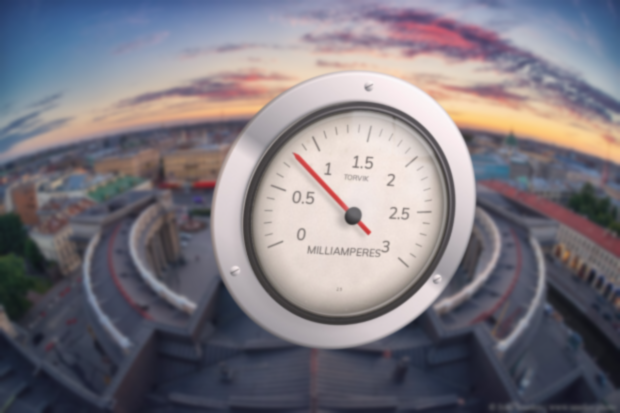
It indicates 0.8 mA
